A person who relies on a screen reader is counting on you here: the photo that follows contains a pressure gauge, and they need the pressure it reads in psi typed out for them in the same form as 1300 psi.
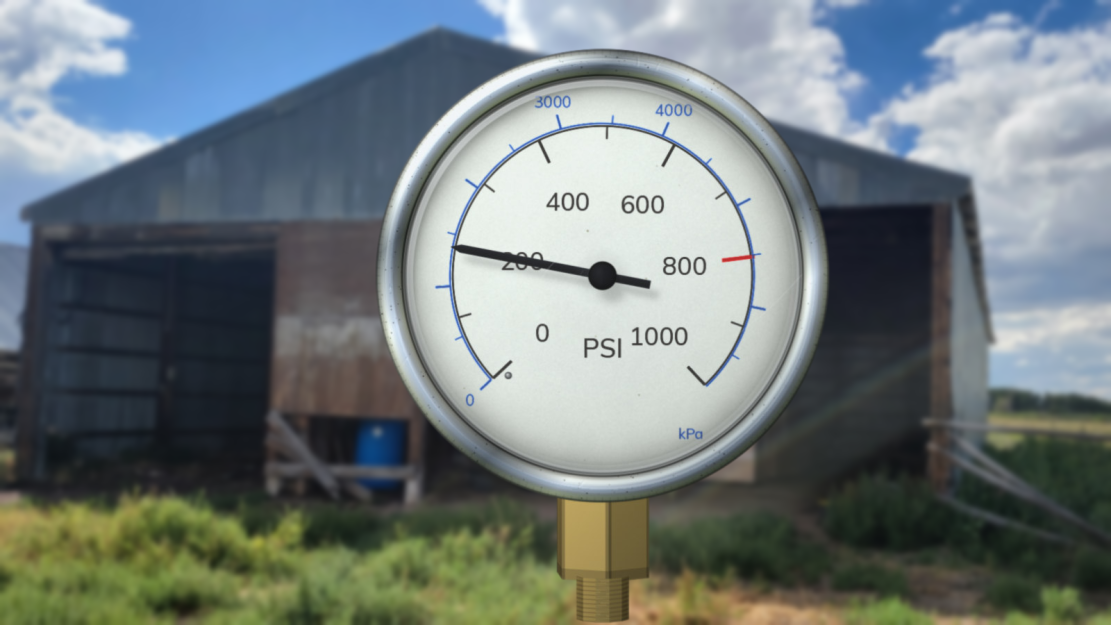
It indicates 200 psi
